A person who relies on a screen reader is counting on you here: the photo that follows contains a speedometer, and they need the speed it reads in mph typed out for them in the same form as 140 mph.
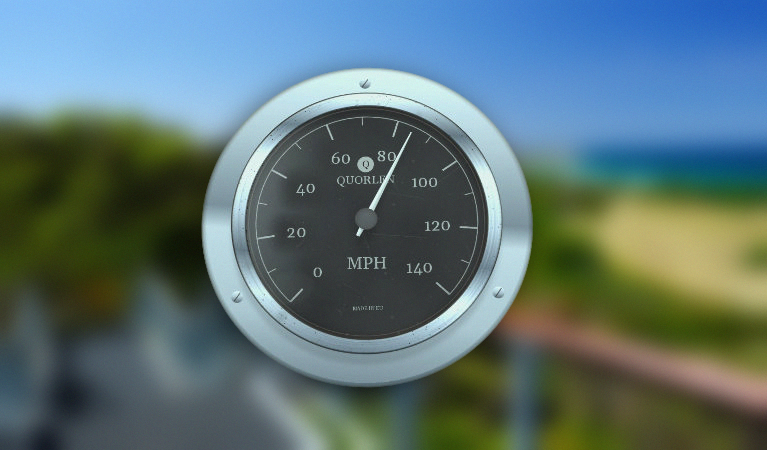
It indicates 85 mph
